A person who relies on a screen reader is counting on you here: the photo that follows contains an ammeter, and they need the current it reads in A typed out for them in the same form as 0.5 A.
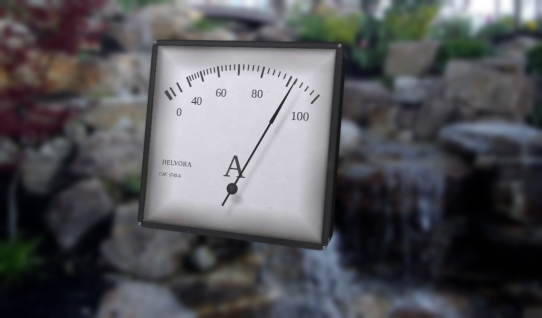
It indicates 92 A
